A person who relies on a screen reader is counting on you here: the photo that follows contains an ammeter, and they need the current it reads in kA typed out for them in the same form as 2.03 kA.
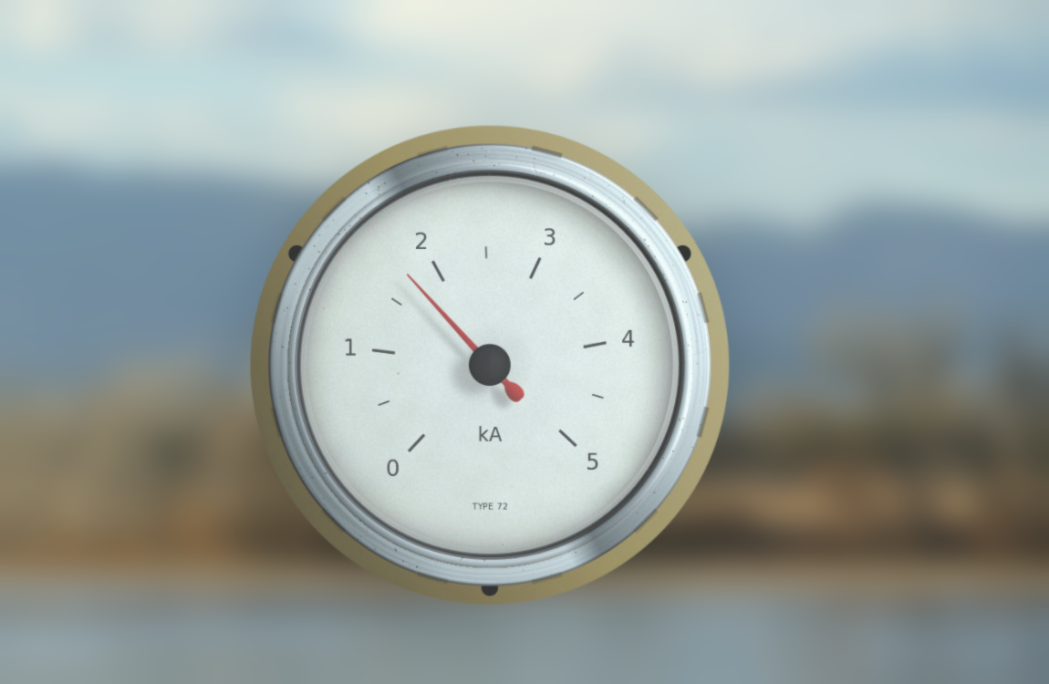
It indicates 1.75 kA
